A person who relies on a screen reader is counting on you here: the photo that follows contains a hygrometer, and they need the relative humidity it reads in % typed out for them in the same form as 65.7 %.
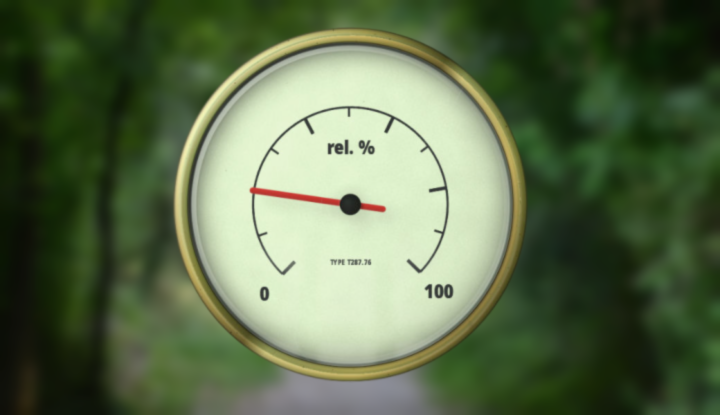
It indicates 20 %
